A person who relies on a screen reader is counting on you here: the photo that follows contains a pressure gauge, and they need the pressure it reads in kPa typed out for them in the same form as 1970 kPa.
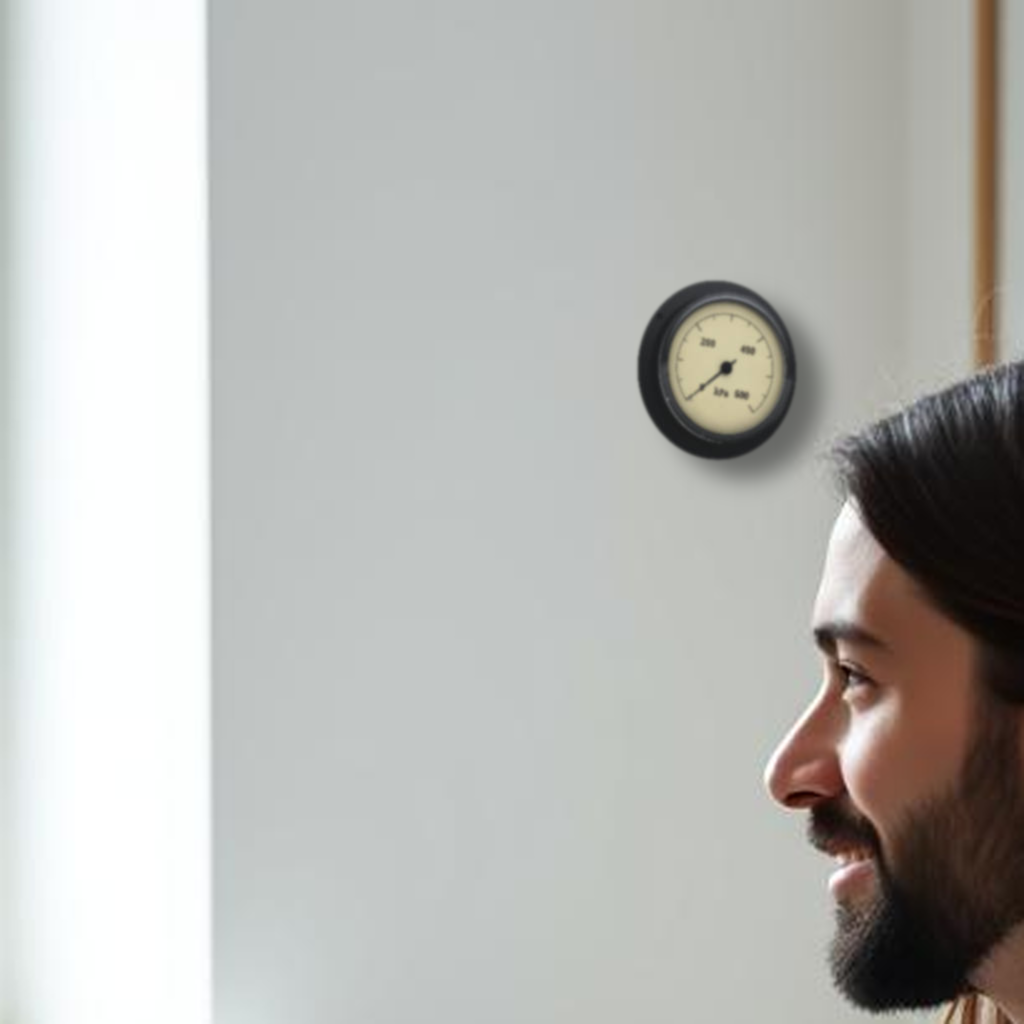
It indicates 0 kPa
